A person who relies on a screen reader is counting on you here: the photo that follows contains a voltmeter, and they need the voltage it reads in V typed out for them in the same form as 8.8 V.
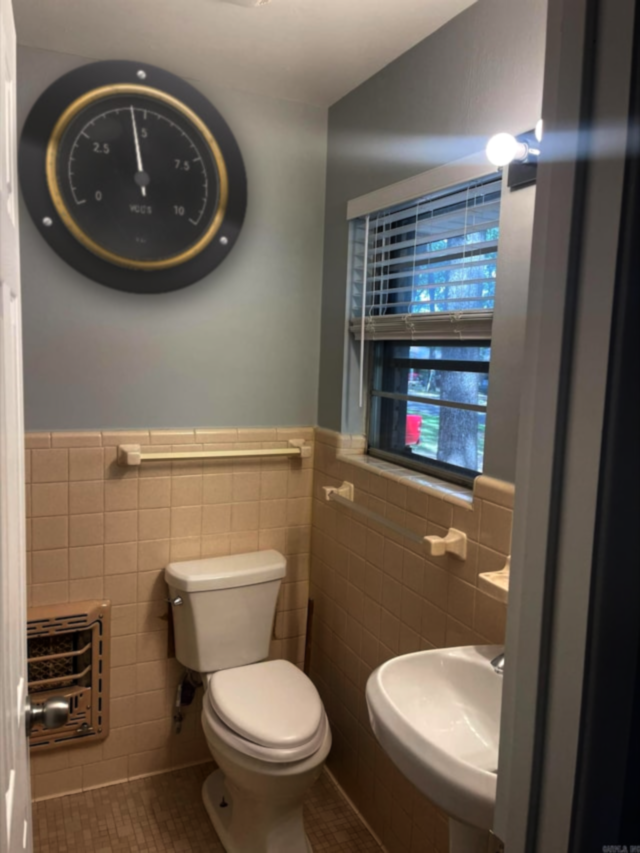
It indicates 4.5 V
